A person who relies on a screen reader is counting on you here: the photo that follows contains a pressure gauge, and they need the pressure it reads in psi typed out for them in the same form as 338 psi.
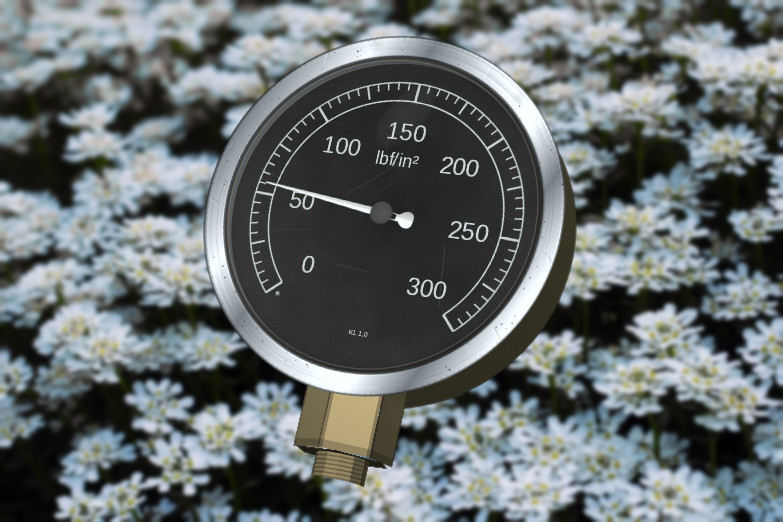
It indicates 55 psi
